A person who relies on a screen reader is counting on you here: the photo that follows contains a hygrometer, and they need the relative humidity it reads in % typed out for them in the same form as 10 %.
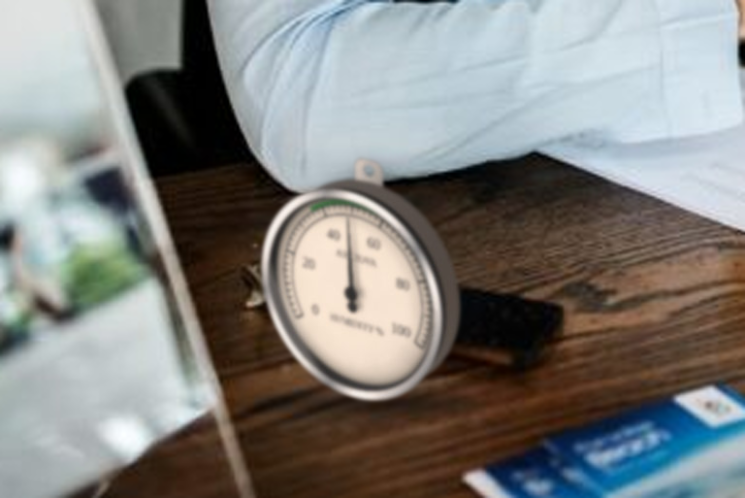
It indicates 50 %
